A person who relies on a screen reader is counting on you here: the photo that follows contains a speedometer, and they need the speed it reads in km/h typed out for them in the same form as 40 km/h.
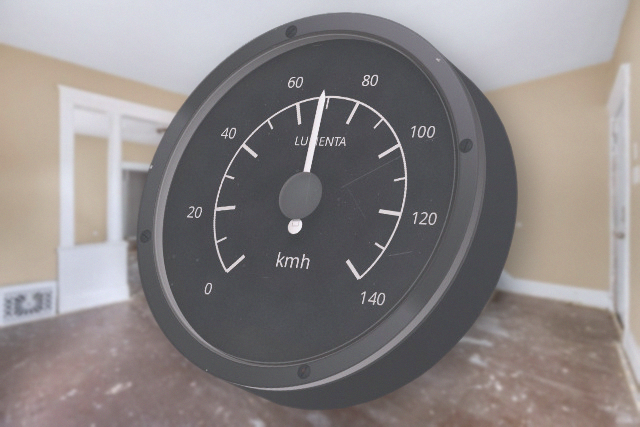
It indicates 70 km/h
